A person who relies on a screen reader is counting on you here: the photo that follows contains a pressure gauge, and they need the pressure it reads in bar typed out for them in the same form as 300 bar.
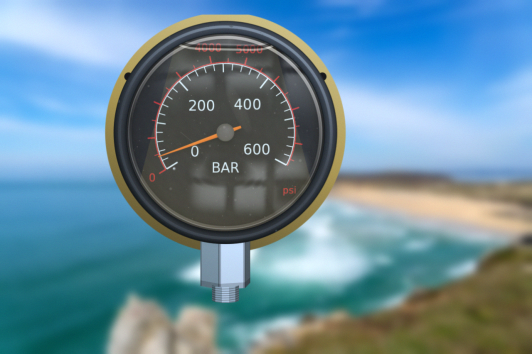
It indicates 30 bar
